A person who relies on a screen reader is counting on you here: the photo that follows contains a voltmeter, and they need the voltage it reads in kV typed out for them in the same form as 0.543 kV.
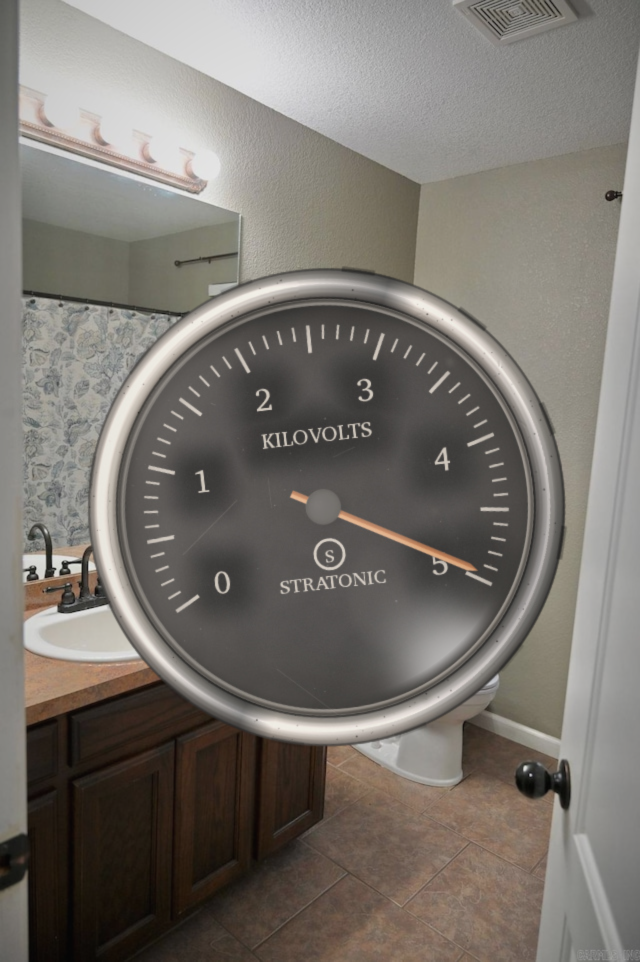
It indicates 4.95 kV
